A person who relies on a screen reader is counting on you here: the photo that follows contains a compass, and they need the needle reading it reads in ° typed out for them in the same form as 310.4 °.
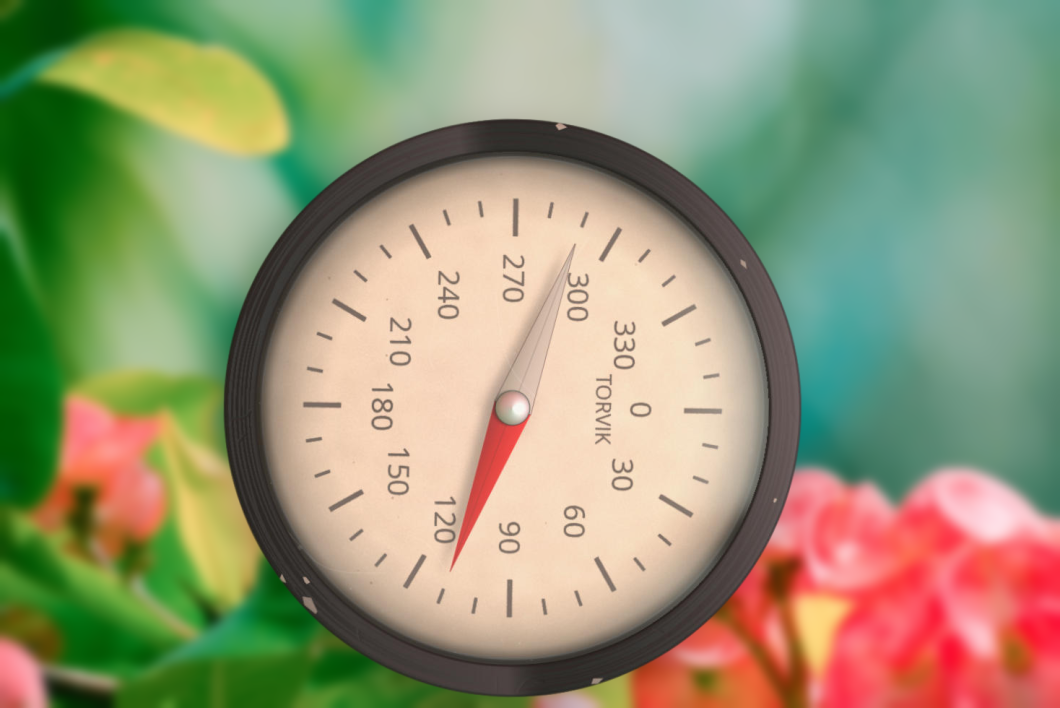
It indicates 110 °
